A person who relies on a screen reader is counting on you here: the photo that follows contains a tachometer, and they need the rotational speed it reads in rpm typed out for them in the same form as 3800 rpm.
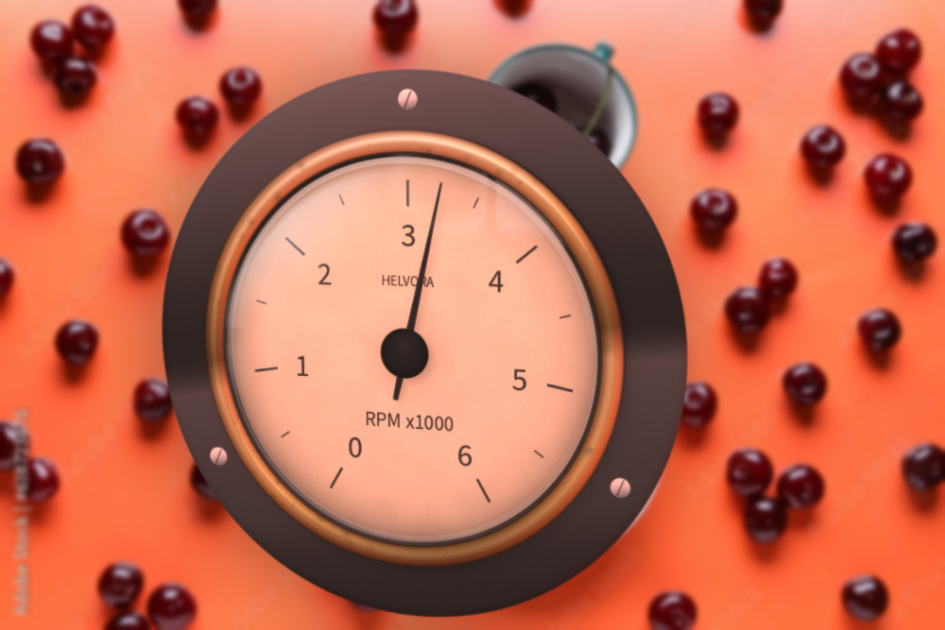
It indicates 3250 rpm
